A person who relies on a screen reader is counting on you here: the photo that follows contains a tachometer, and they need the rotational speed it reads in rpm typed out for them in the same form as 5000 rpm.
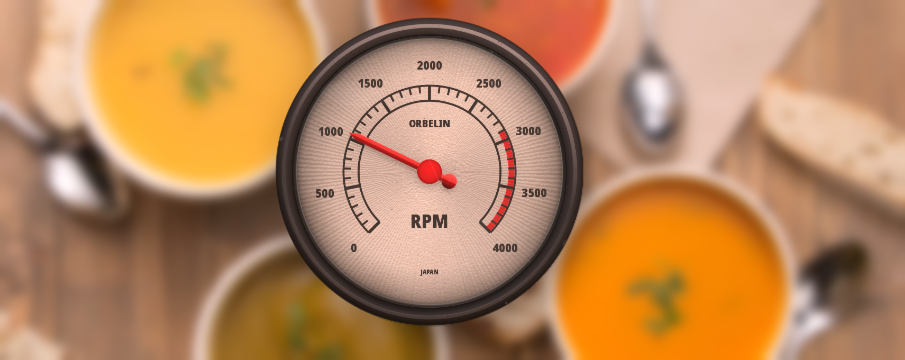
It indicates 1050 rpm
